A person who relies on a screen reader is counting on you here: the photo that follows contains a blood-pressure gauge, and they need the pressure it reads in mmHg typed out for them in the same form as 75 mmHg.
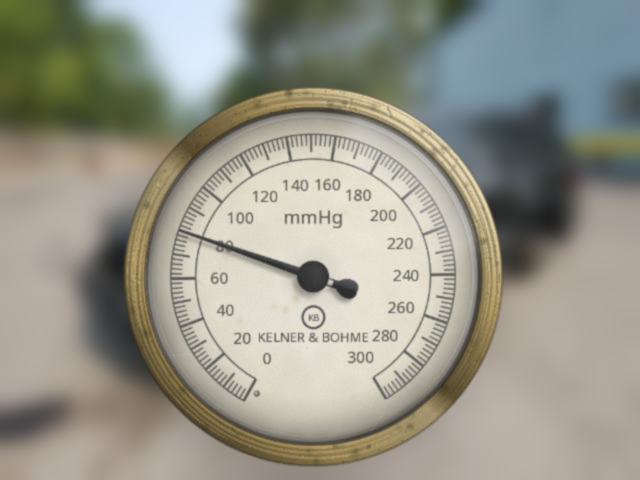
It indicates 80 mmHg
